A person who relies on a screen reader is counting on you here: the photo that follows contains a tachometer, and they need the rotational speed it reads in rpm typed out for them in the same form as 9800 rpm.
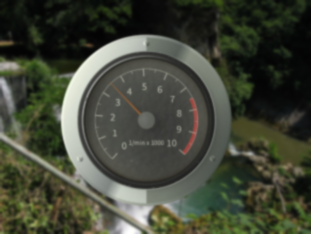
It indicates 3500 rpm
